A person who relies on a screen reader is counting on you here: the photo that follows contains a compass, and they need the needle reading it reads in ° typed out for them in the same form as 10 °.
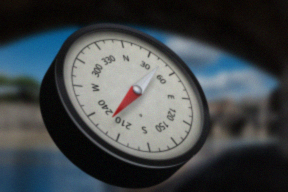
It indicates 225 °
